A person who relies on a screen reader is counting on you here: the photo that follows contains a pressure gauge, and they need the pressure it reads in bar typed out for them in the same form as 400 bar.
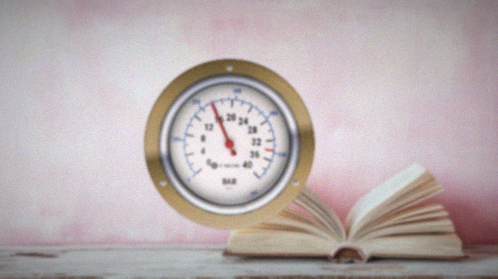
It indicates 16 bar
